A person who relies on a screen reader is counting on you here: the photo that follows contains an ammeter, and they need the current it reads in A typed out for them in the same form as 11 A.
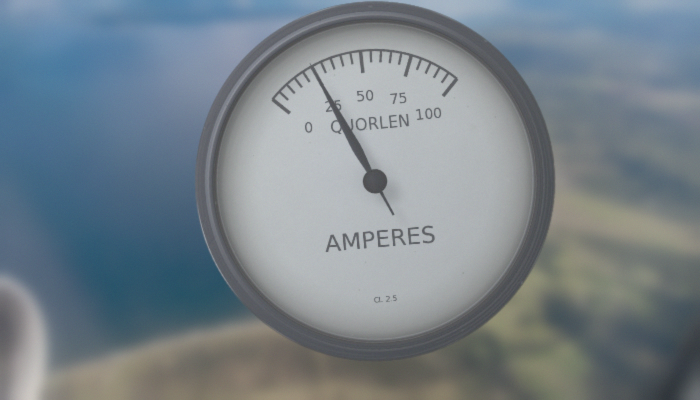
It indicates 25 A
